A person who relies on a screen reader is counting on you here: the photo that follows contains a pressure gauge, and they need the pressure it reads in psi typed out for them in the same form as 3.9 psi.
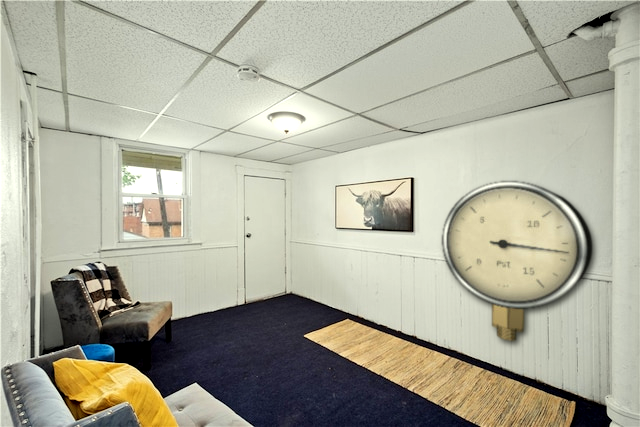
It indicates 12.5 psi
